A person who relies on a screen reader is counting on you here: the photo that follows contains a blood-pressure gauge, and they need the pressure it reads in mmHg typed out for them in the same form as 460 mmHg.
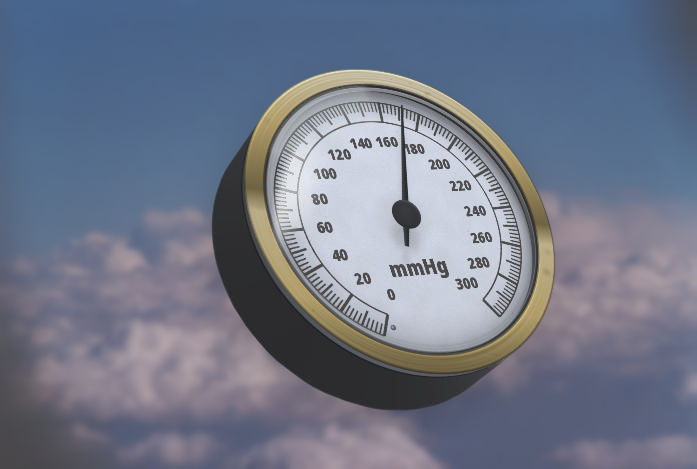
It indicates 170 mmHg
